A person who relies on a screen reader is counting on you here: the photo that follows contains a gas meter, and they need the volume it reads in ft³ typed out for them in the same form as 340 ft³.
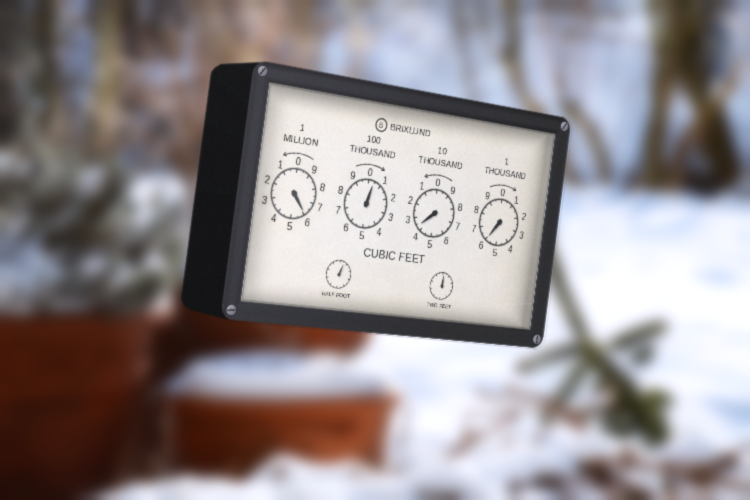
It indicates 603600 ft³
